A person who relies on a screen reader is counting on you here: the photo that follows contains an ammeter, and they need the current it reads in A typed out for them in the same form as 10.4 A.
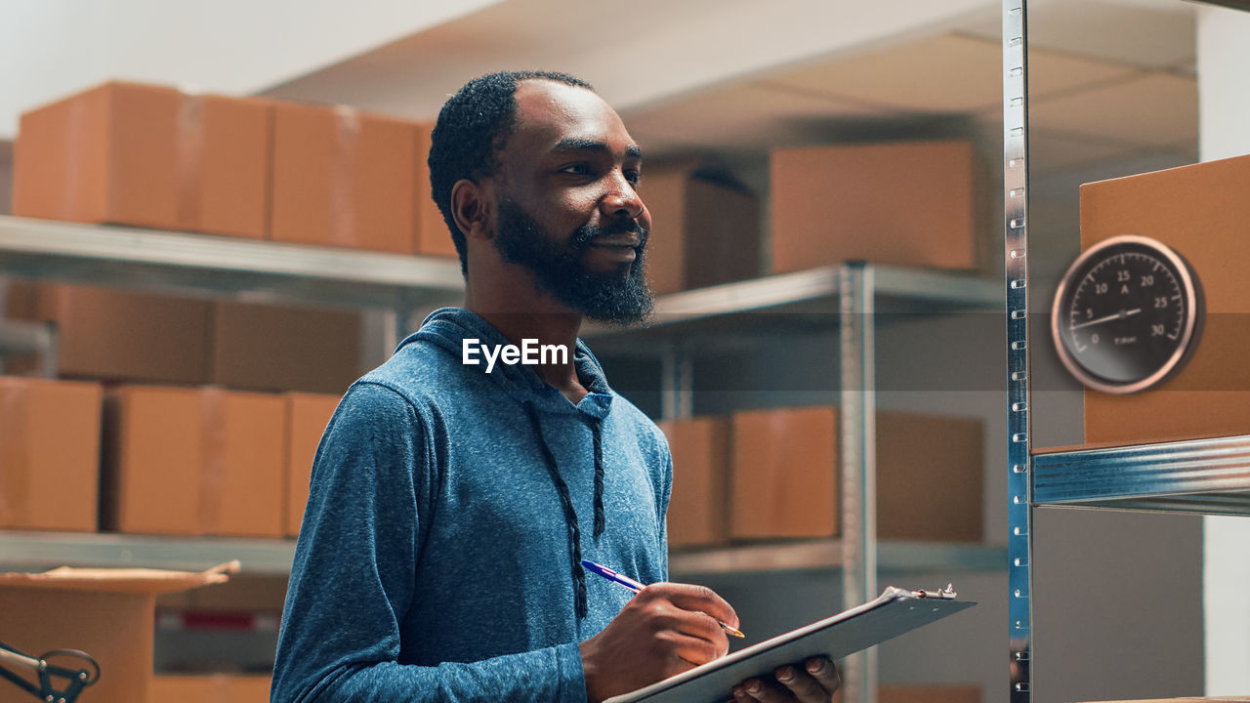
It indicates 3 A
